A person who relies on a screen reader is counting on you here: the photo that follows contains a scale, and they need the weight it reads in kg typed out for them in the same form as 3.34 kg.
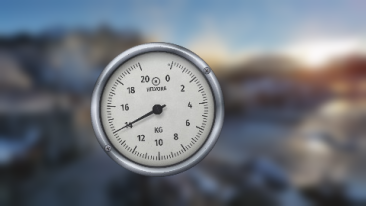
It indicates 14 kg
